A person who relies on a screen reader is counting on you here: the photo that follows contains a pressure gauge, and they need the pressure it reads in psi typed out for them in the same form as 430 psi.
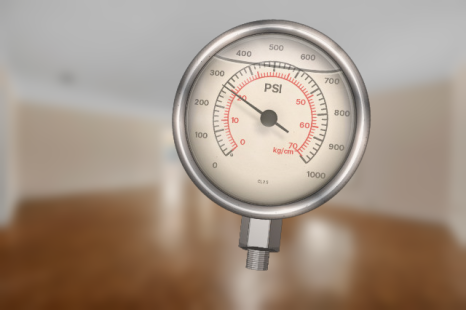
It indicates 280 psi
